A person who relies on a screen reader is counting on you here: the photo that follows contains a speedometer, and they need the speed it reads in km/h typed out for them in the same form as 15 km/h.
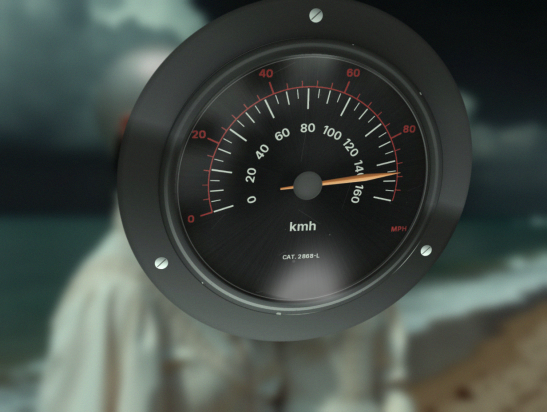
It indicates 145 km/h
